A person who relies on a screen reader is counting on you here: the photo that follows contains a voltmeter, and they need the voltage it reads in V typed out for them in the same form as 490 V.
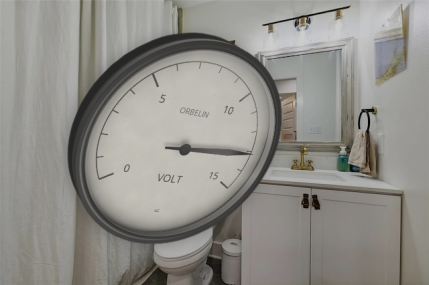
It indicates 13 V
